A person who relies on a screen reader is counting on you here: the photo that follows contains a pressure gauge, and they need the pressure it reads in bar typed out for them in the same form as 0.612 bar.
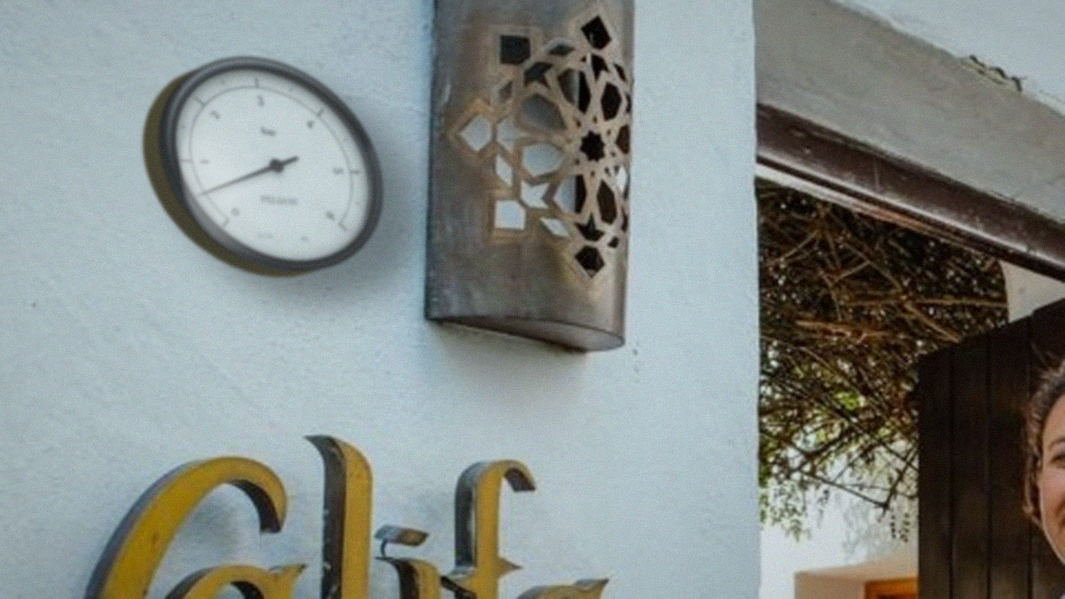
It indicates 0.5 bar
